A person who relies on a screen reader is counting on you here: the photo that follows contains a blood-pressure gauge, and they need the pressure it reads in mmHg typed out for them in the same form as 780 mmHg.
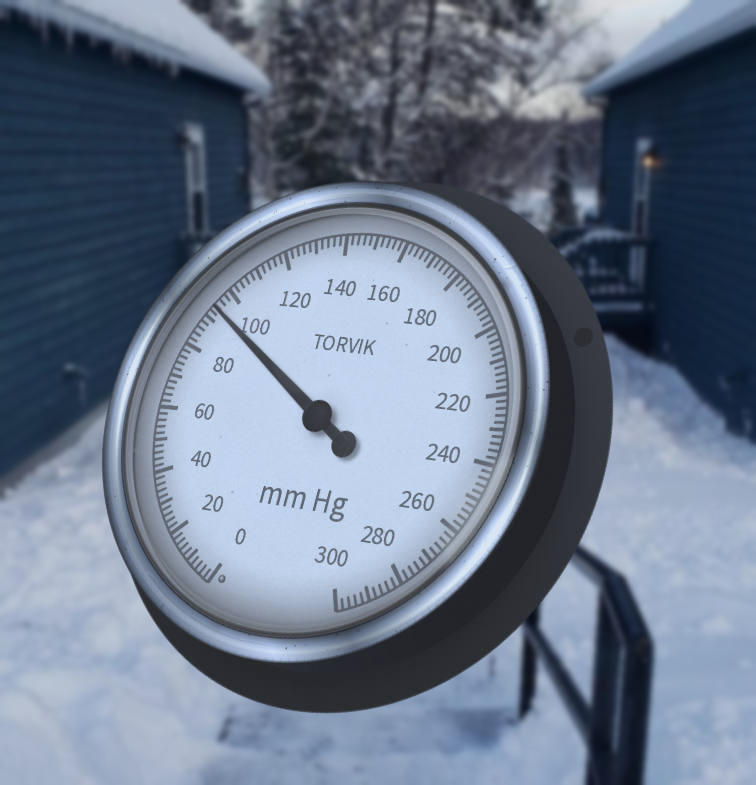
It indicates 94 mmHg
